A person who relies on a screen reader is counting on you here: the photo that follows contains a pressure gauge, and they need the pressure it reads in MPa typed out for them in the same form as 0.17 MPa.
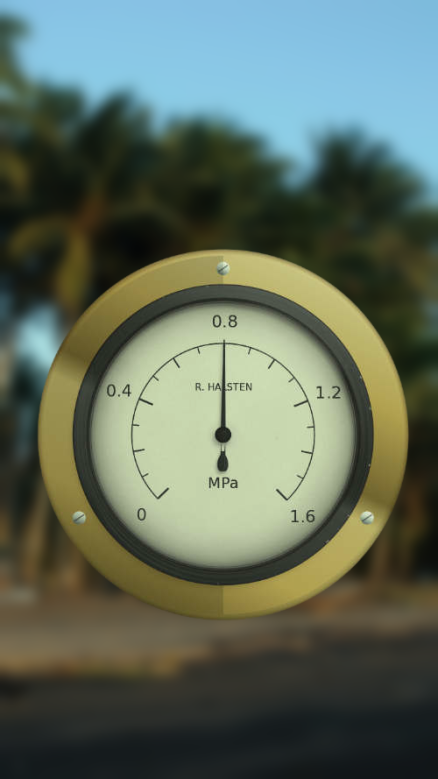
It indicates 0.8 MPa
